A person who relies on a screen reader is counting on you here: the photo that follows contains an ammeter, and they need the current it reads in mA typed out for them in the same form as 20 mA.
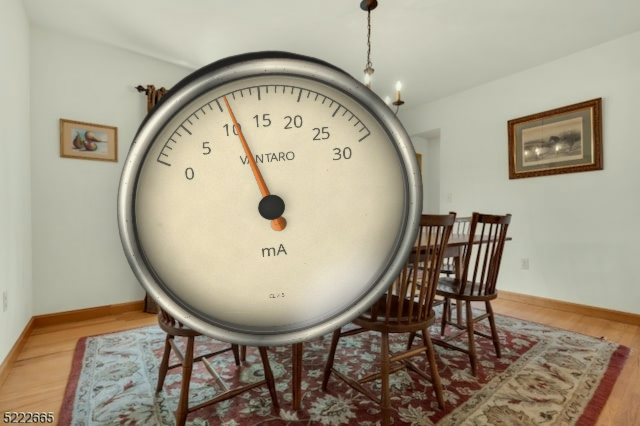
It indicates 11 mA
